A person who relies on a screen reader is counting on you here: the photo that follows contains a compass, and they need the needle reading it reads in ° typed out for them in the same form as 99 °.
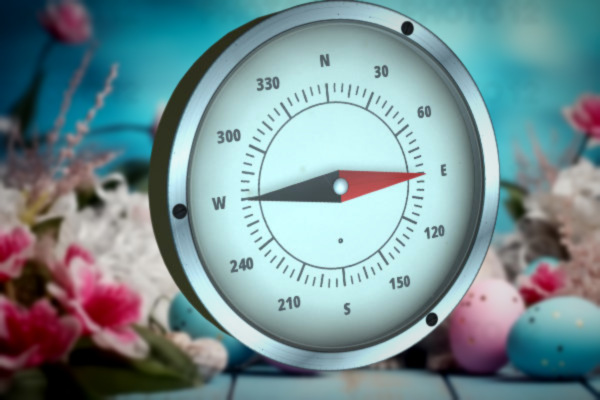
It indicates 90 °
